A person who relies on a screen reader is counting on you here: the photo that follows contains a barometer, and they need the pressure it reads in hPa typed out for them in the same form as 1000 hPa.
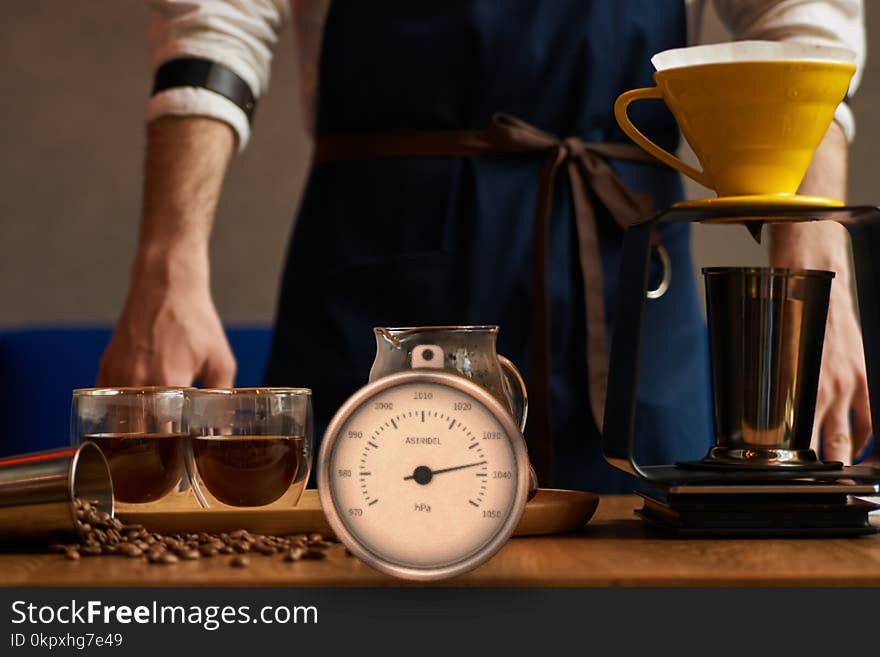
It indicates 1036 hPa
